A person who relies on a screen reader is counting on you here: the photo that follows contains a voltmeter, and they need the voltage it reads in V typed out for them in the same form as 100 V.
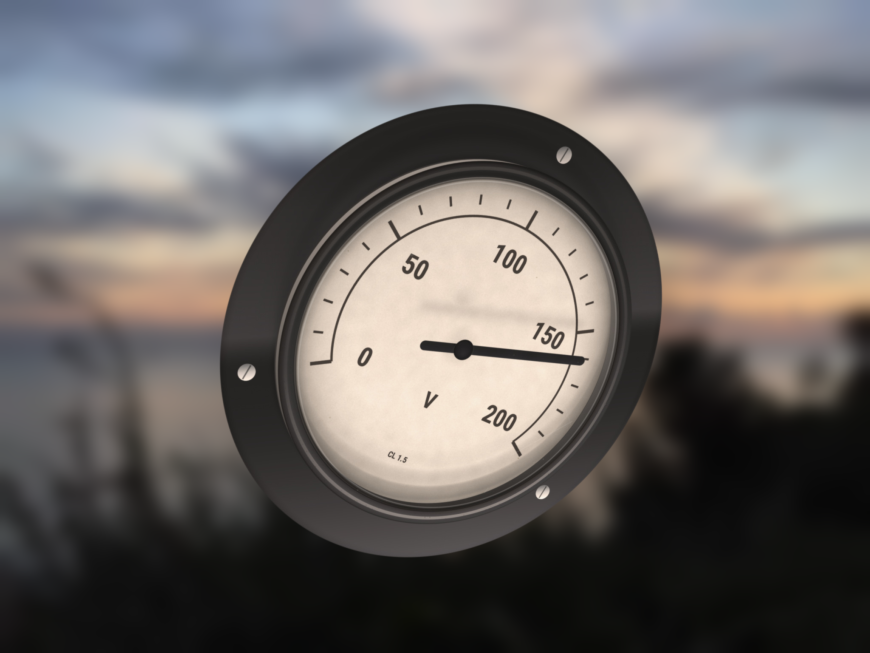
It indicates 160 V
